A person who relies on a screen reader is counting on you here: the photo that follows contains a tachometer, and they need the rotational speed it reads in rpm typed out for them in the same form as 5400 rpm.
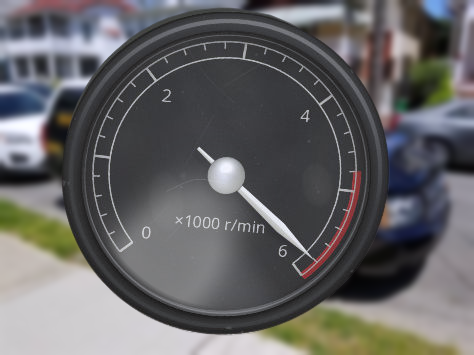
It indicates 5800 rpm
